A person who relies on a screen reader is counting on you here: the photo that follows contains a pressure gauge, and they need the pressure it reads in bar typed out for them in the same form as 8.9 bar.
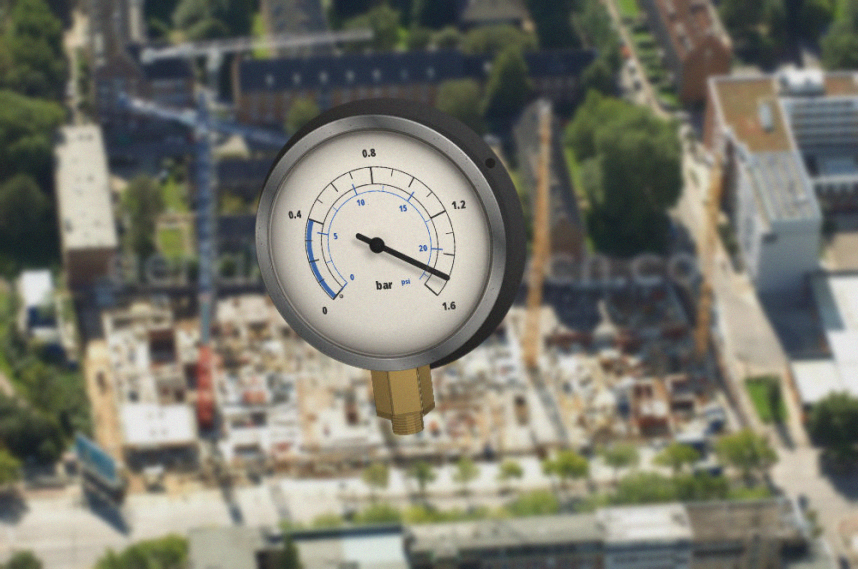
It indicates 1.5 bar
